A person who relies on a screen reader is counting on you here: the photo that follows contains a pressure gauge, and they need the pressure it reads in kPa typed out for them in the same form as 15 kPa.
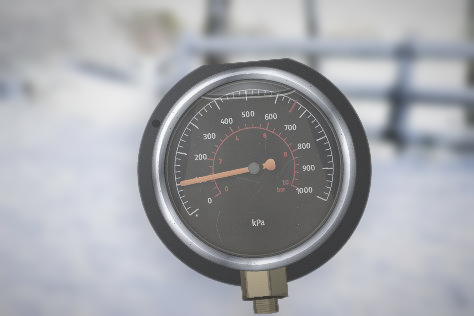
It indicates 100 kPa
